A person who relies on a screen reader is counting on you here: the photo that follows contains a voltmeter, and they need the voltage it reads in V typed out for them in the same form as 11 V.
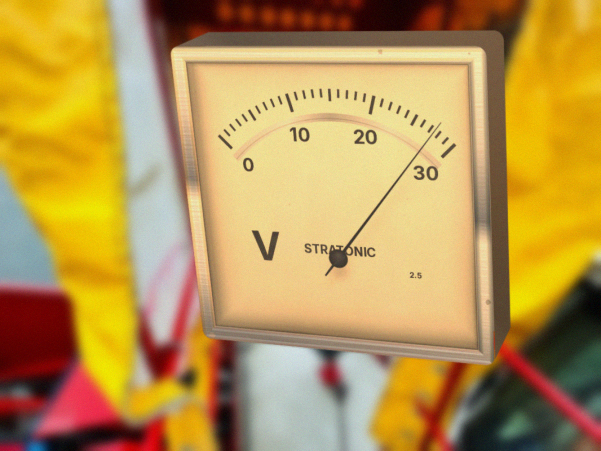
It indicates 27.5 V
